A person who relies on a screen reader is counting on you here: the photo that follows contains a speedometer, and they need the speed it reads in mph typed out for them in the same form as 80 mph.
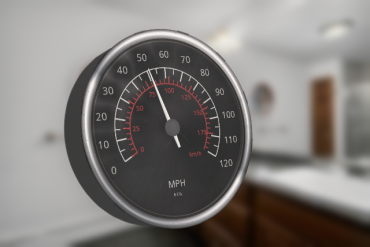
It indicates 50 mph
